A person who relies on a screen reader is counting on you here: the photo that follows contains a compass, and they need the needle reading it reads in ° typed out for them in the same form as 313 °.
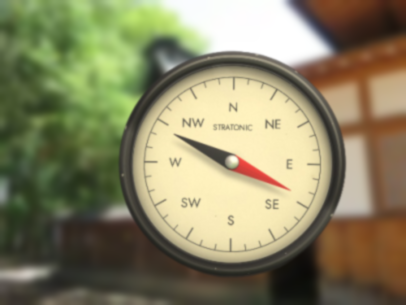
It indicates 115 °
